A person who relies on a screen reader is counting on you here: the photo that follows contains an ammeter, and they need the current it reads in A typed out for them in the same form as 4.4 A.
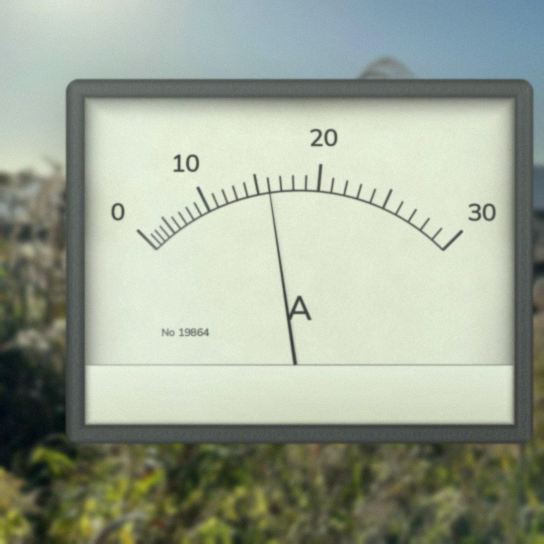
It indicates 16 A
